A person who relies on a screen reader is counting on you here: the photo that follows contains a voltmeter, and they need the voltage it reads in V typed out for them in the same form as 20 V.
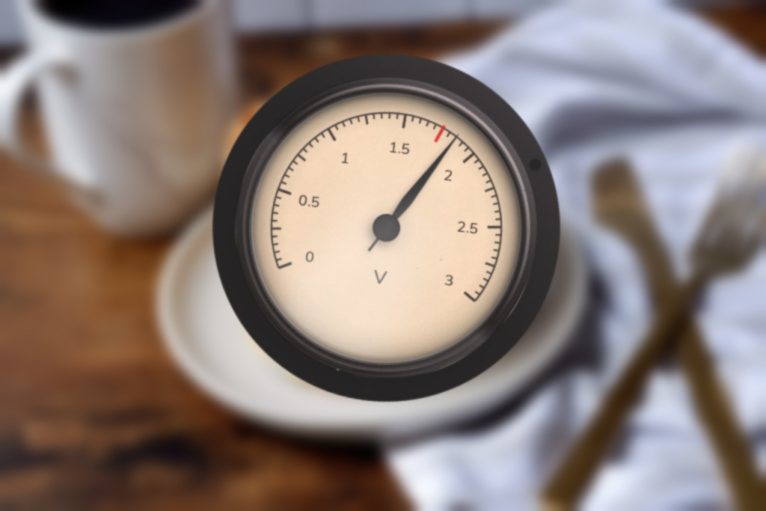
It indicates 1.85 V
